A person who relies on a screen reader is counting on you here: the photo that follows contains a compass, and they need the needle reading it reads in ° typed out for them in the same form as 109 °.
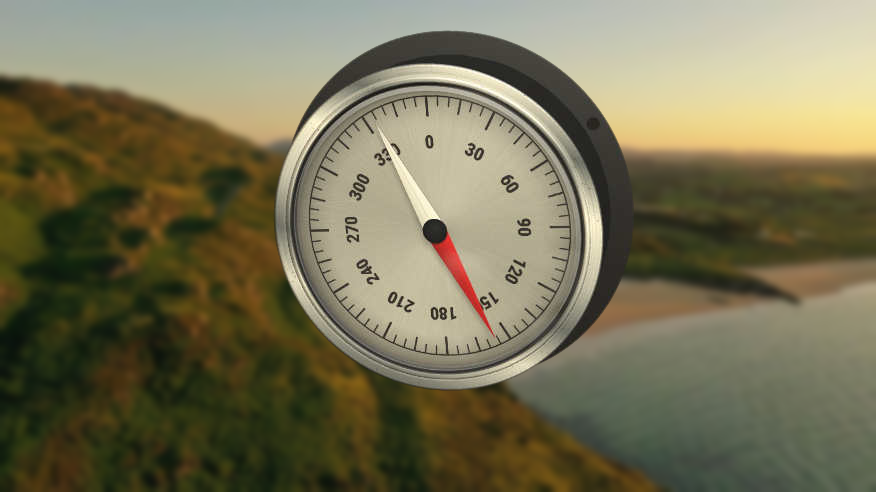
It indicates 155 °
